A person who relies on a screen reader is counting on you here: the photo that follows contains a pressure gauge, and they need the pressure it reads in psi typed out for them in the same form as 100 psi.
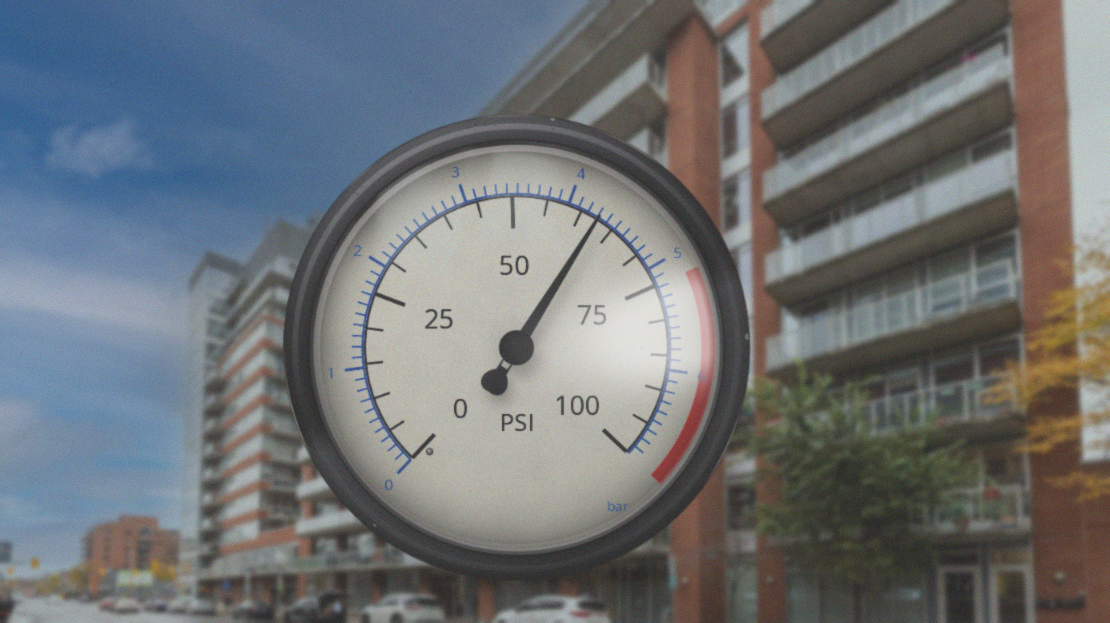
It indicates 62.5 psi
